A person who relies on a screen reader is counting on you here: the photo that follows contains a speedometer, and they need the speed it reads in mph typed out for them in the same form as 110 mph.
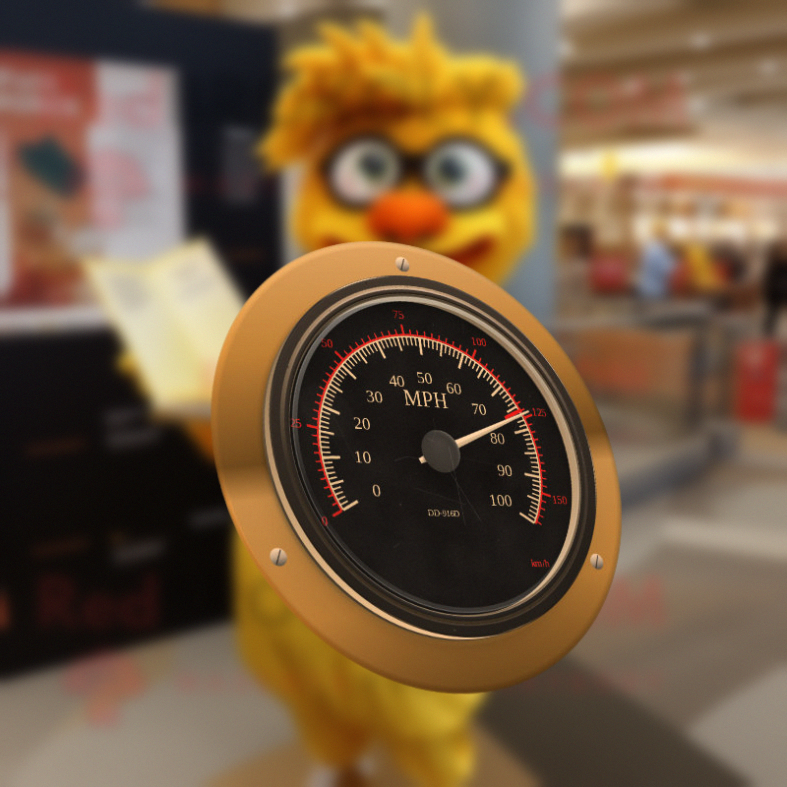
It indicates 77 mph
